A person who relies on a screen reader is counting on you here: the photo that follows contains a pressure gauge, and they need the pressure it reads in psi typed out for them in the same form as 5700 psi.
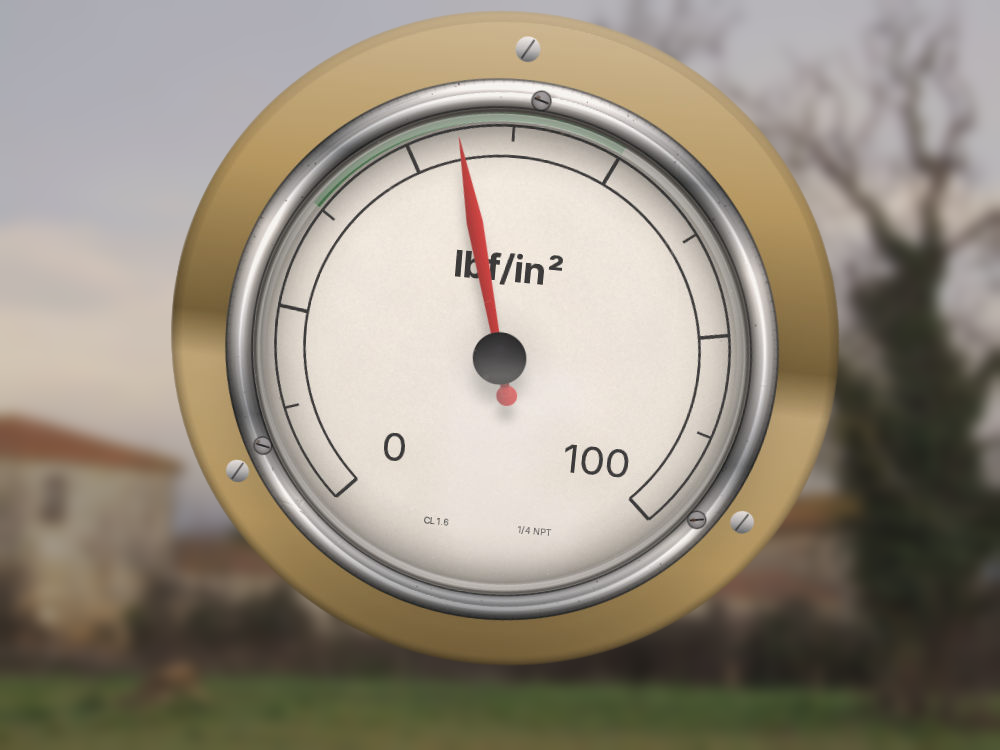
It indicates 45 psi
